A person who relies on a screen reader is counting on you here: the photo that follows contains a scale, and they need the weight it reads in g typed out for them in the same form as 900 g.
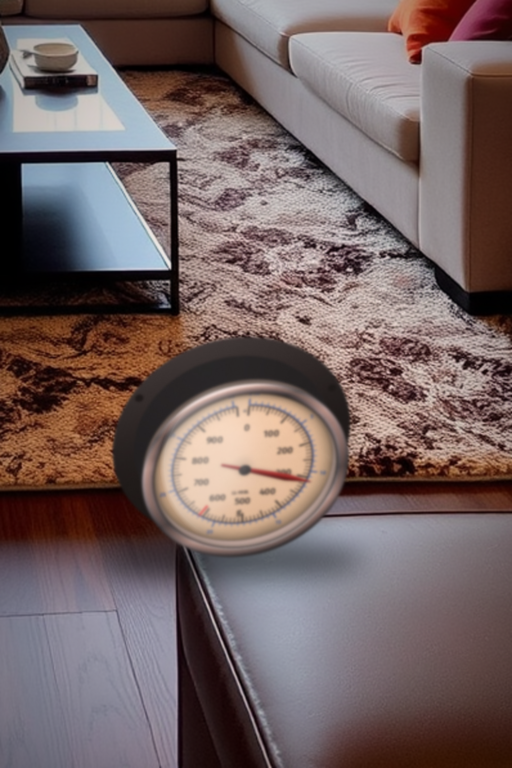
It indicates 300 g
